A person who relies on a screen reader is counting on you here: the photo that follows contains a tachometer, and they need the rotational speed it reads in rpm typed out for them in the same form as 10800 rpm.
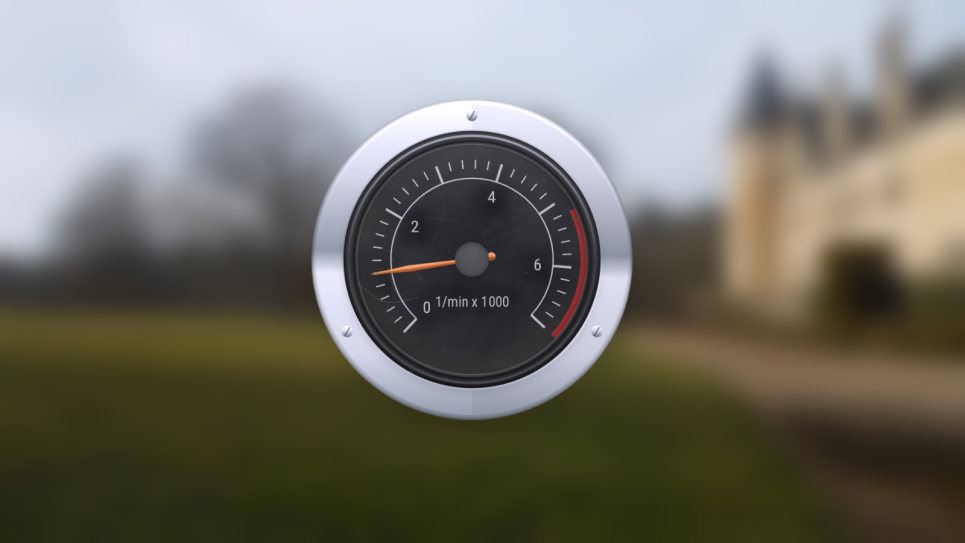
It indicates 1000 rpm
